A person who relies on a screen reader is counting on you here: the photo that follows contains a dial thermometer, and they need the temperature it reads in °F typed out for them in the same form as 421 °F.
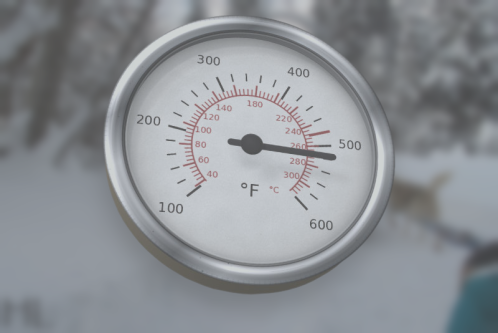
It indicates 520 °F
